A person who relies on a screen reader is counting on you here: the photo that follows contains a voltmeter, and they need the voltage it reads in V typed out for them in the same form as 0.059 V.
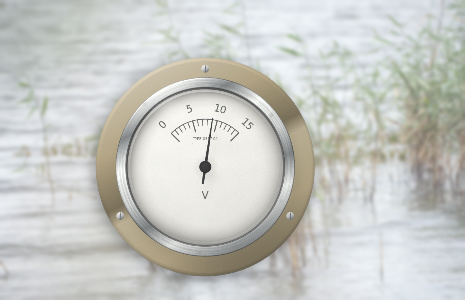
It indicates 9 V
